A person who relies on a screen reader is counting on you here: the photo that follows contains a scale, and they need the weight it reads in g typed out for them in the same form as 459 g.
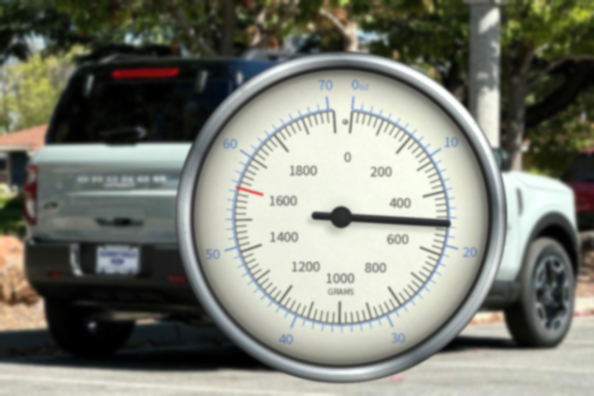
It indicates 500 g
